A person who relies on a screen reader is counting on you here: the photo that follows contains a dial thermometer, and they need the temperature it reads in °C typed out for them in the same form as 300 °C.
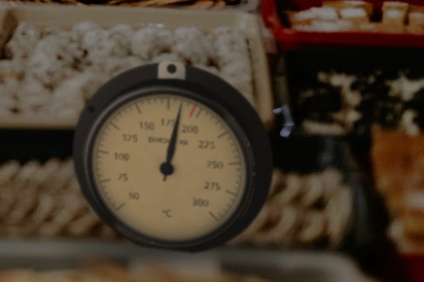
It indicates 185 °C
